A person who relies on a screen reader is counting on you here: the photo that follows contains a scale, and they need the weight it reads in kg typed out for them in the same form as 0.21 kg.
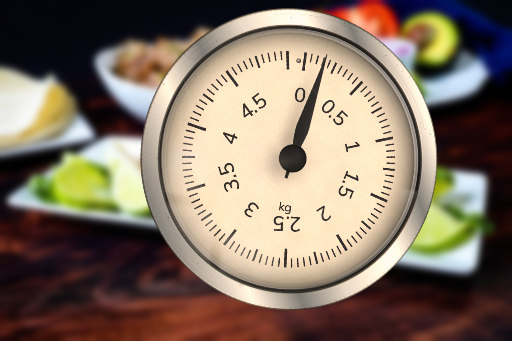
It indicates 0.15 kg
